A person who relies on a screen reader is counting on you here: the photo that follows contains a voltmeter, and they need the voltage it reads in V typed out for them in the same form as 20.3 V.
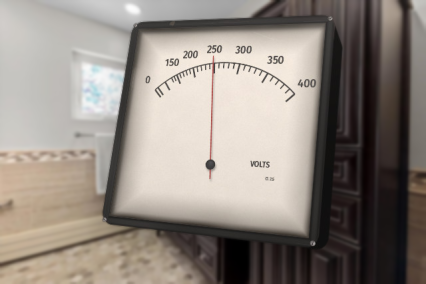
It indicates 250 V
